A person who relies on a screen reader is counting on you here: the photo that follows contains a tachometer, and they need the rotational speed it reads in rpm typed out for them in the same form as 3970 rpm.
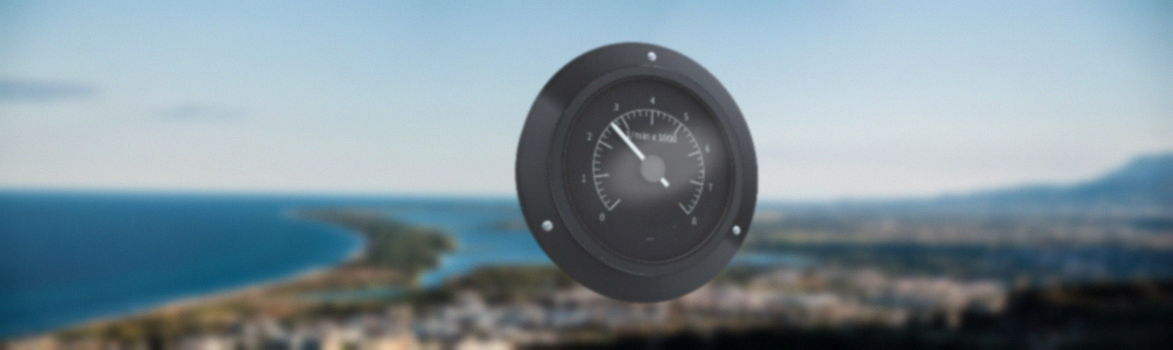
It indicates 2600 rpm
